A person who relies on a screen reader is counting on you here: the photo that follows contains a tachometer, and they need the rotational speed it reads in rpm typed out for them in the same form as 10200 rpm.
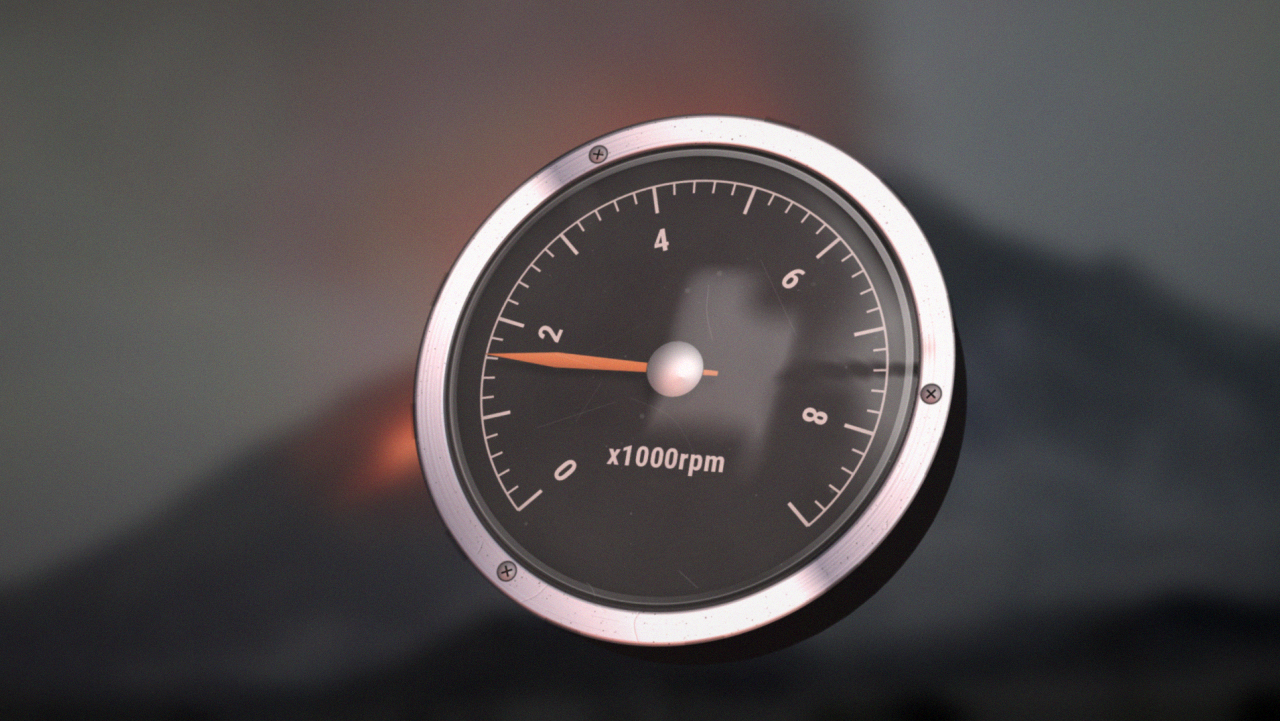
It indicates 1600 rpm
